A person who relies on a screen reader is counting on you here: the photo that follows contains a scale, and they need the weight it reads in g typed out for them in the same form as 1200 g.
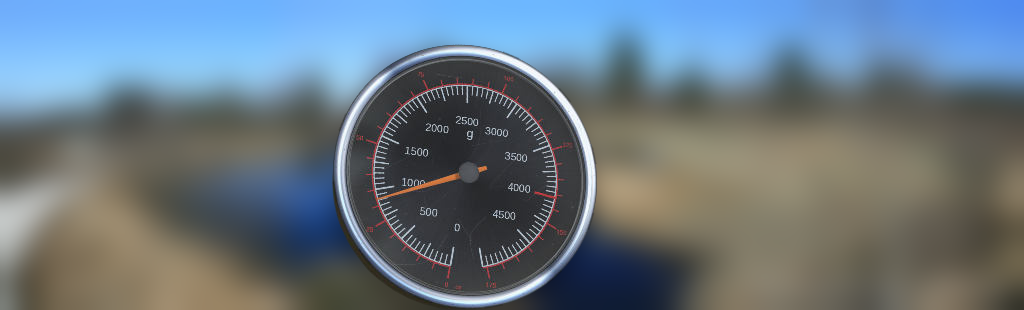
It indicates 900 g
